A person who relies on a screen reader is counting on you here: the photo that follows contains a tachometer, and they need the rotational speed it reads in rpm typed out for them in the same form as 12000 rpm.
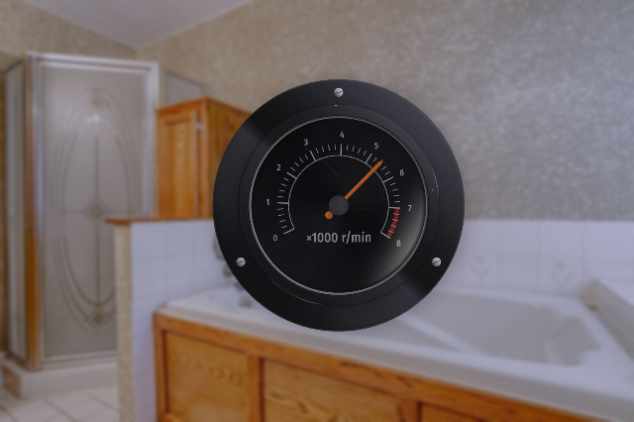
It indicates 5400 rpm
